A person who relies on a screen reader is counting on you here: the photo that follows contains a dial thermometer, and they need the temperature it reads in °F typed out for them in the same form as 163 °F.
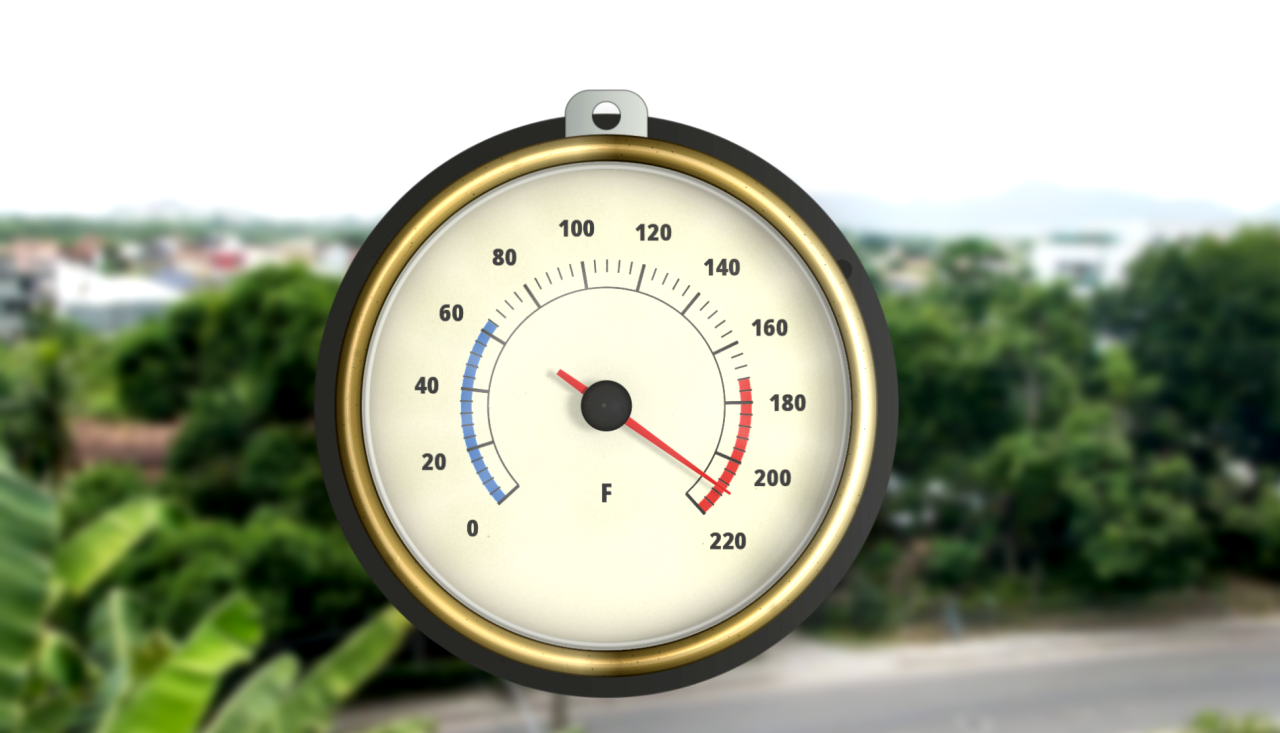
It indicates 210 °F
